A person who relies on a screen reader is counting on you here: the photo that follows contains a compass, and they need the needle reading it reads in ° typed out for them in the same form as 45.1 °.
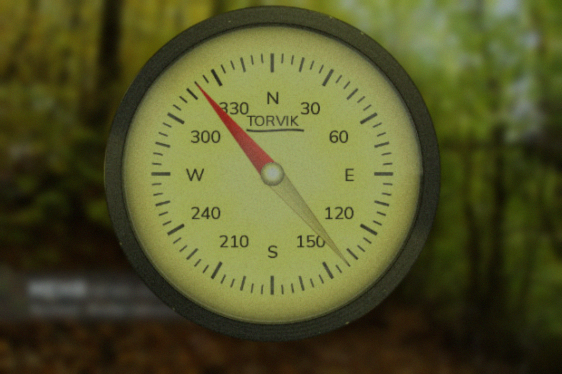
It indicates 320 °
